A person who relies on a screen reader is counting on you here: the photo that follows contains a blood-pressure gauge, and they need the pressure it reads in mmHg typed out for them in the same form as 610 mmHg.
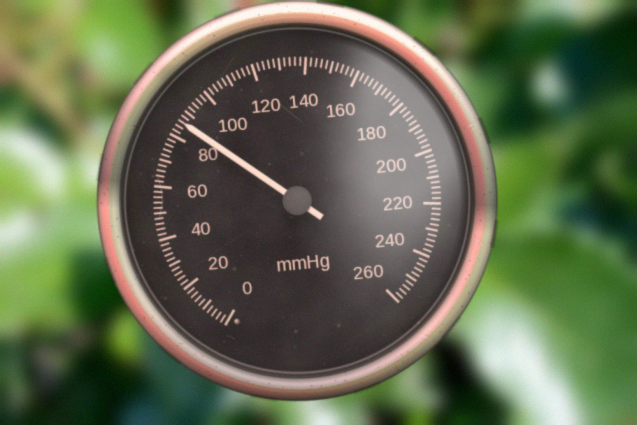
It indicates 86 mmHg
